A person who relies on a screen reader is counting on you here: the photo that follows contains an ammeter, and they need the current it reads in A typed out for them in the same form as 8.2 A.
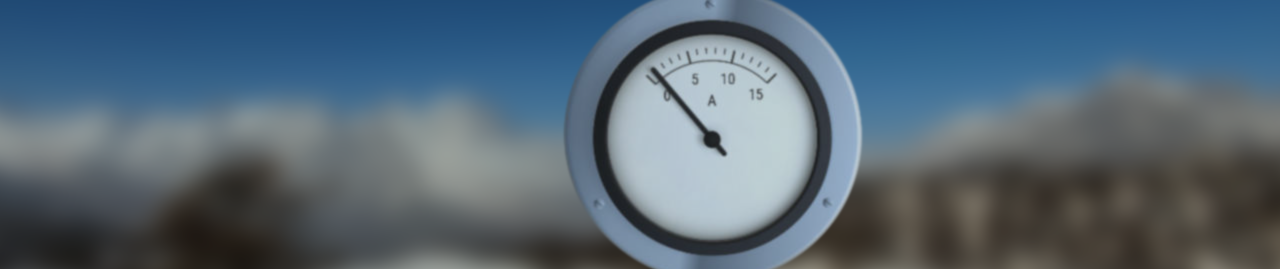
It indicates 1 A
